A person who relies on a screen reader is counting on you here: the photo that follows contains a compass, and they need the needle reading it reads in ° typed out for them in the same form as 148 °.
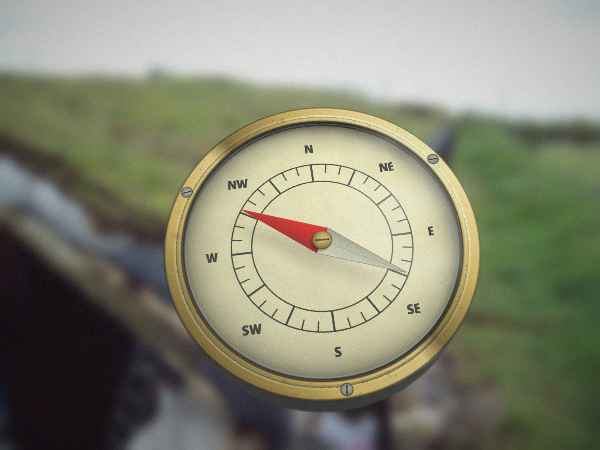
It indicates 300 °
